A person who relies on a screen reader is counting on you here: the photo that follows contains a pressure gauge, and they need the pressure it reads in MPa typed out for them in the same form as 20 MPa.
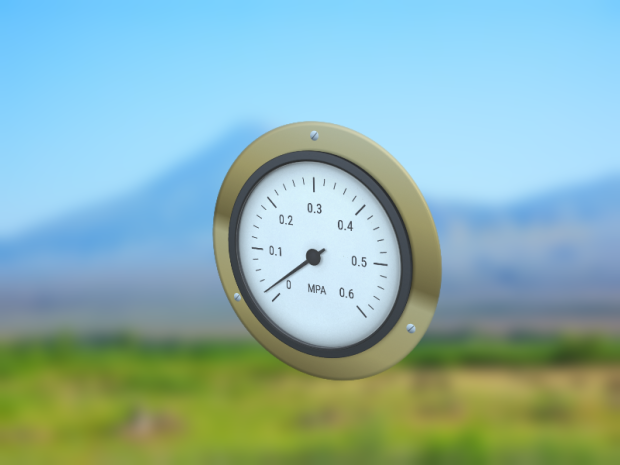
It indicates 0.02 MPa
